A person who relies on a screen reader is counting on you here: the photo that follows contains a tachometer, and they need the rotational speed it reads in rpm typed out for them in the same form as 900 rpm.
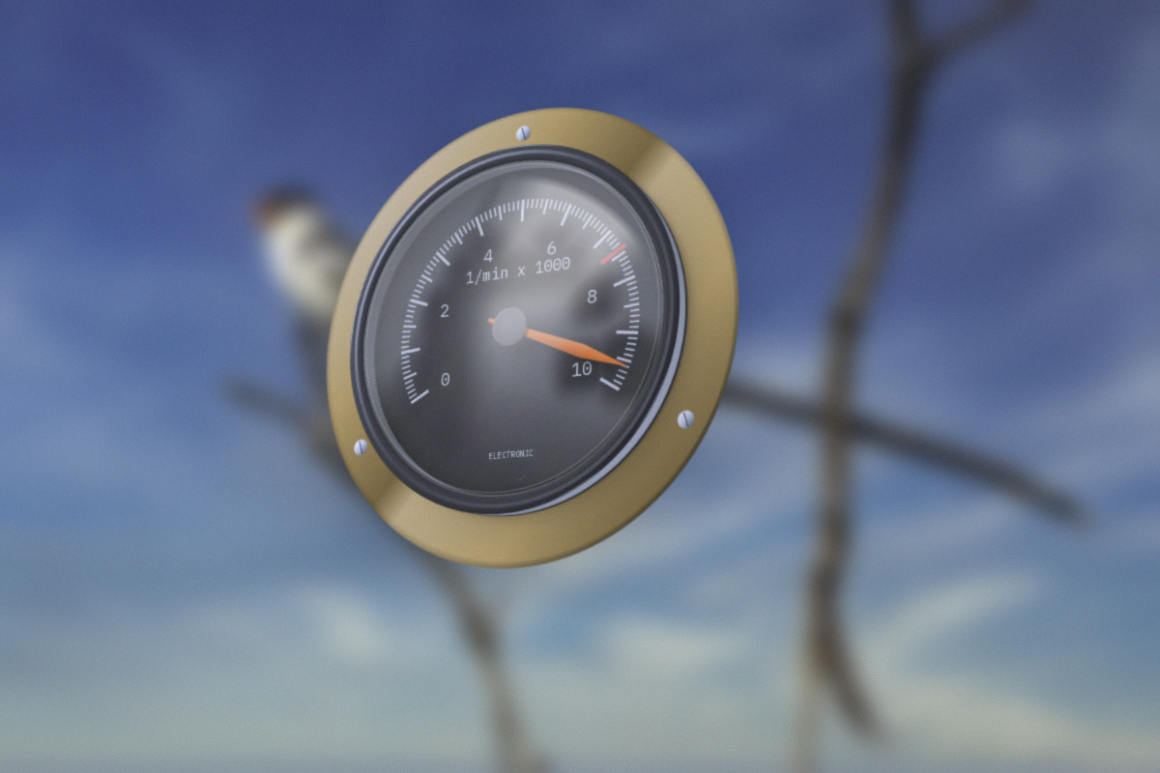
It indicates 9600 rpm
